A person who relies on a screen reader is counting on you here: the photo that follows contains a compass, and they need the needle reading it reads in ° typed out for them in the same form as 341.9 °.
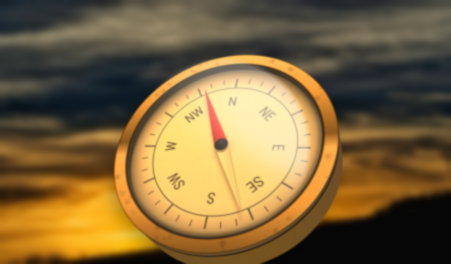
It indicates 335 °
